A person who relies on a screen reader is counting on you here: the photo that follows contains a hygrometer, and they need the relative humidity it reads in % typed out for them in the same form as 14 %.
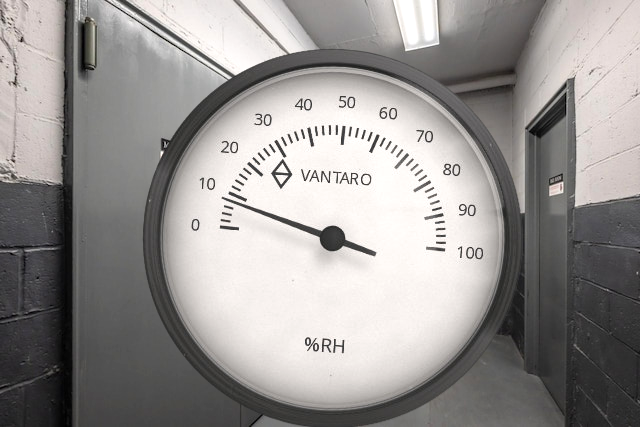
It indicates 8 %
